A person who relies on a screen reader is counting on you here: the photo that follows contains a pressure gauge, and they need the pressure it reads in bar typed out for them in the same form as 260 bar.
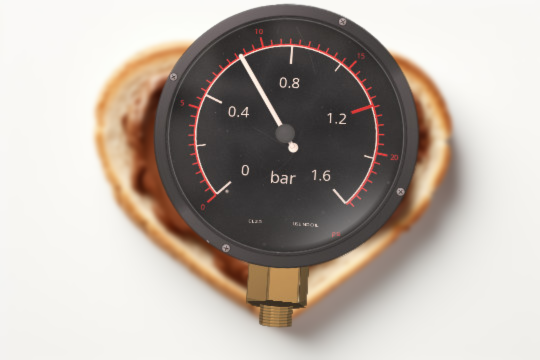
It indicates 0.6 bar
